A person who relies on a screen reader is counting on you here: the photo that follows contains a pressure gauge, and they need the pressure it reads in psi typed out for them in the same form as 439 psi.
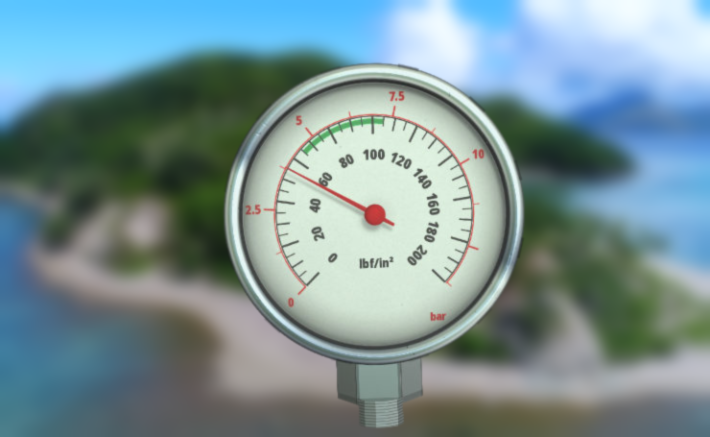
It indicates 55 psi
